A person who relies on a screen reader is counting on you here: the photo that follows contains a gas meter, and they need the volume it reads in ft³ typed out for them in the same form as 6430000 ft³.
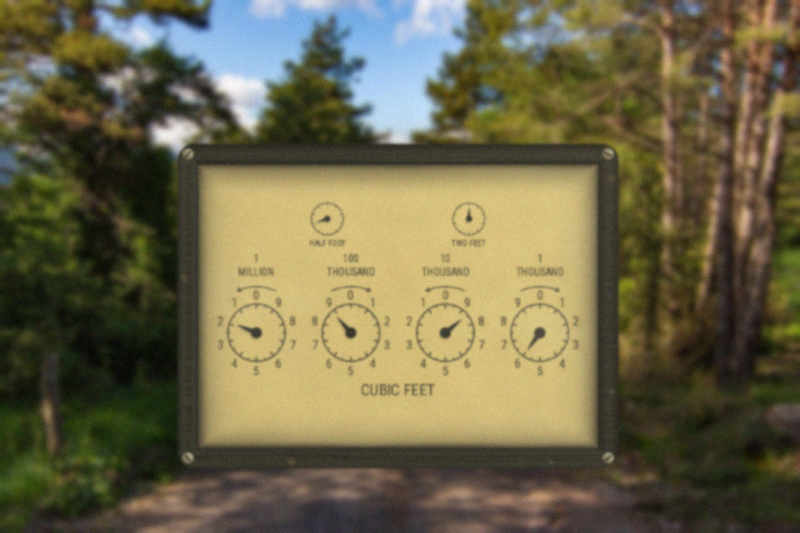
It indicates 188600 ft³
